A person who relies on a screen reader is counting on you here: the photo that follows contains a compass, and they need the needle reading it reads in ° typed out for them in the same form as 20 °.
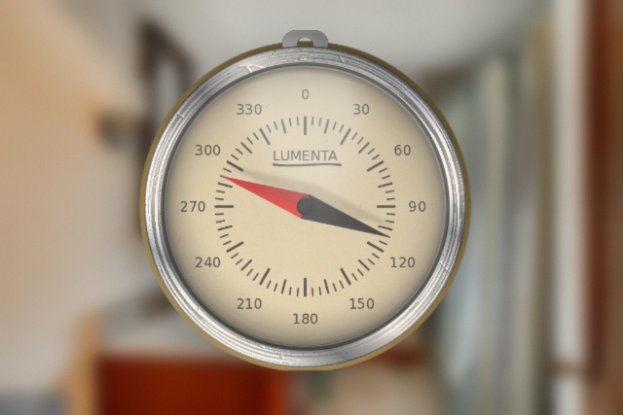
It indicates 290 °
